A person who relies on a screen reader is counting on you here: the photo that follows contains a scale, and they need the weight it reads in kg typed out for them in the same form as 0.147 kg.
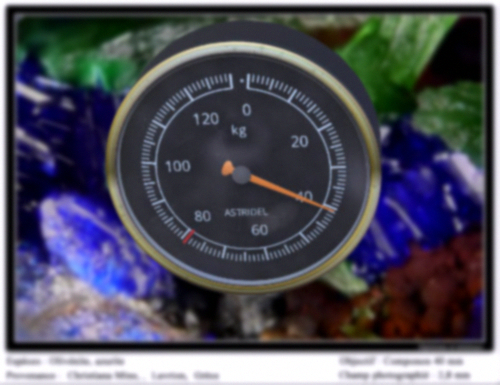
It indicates 40 kg
